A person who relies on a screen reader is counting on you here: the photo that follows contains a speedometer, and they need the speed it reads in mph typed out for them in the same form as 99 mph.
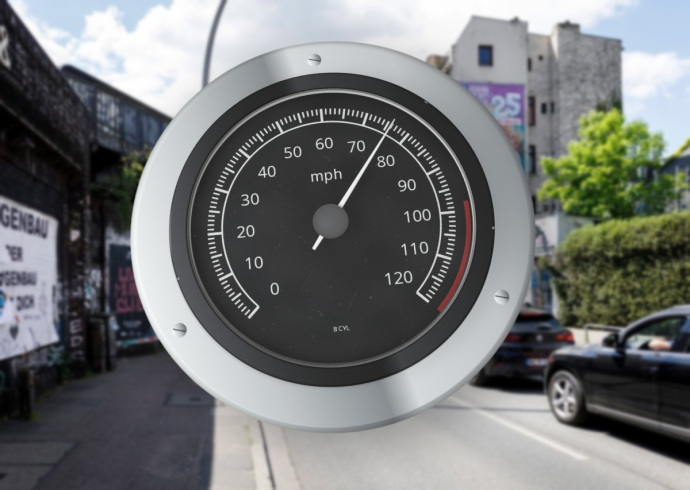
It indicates 76 mph
